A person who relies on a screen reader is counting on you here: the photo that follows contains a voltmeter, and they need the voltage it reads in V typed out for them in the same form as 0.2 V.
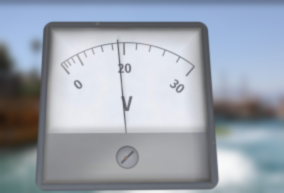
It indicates 19 V
